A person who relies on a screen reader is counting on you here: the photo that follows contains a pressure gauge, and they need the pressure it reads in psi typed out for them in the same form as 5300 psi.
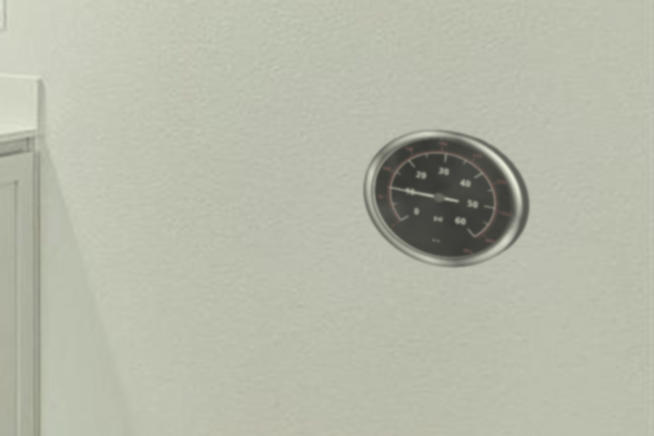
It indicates 10 psi
